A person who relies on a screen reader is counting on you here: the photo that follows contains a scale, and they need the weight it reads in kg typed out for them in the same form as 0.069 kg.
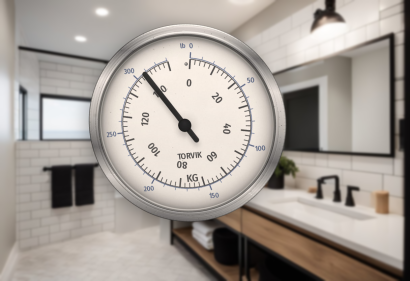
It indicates 140 kg
